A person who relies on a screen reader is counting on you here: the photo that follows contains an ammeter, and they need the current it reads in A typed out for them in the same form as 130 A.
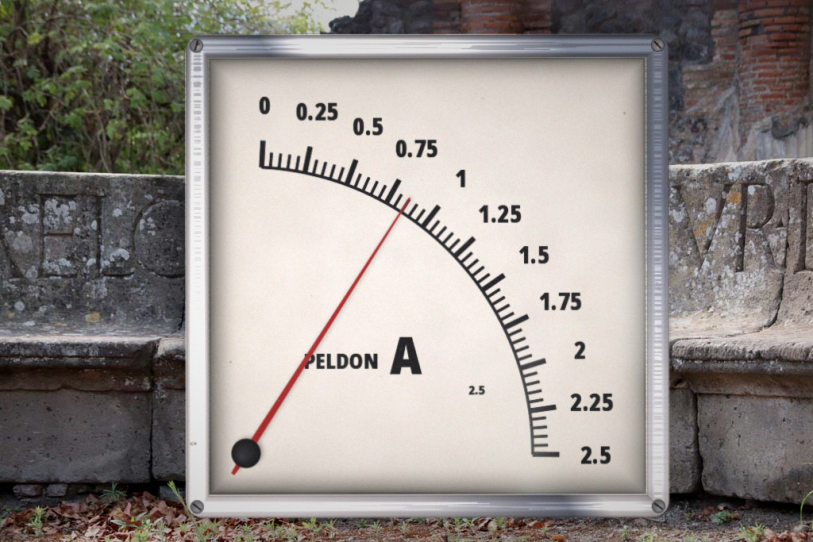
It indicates 0.85 A
